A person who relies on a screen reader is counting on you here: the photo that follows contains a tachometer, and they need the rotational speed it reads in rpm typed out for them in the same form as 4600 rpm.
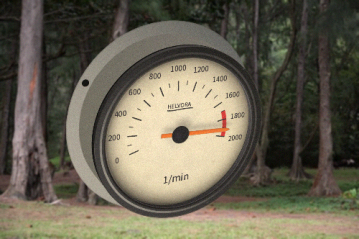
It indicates 1900 rpm
